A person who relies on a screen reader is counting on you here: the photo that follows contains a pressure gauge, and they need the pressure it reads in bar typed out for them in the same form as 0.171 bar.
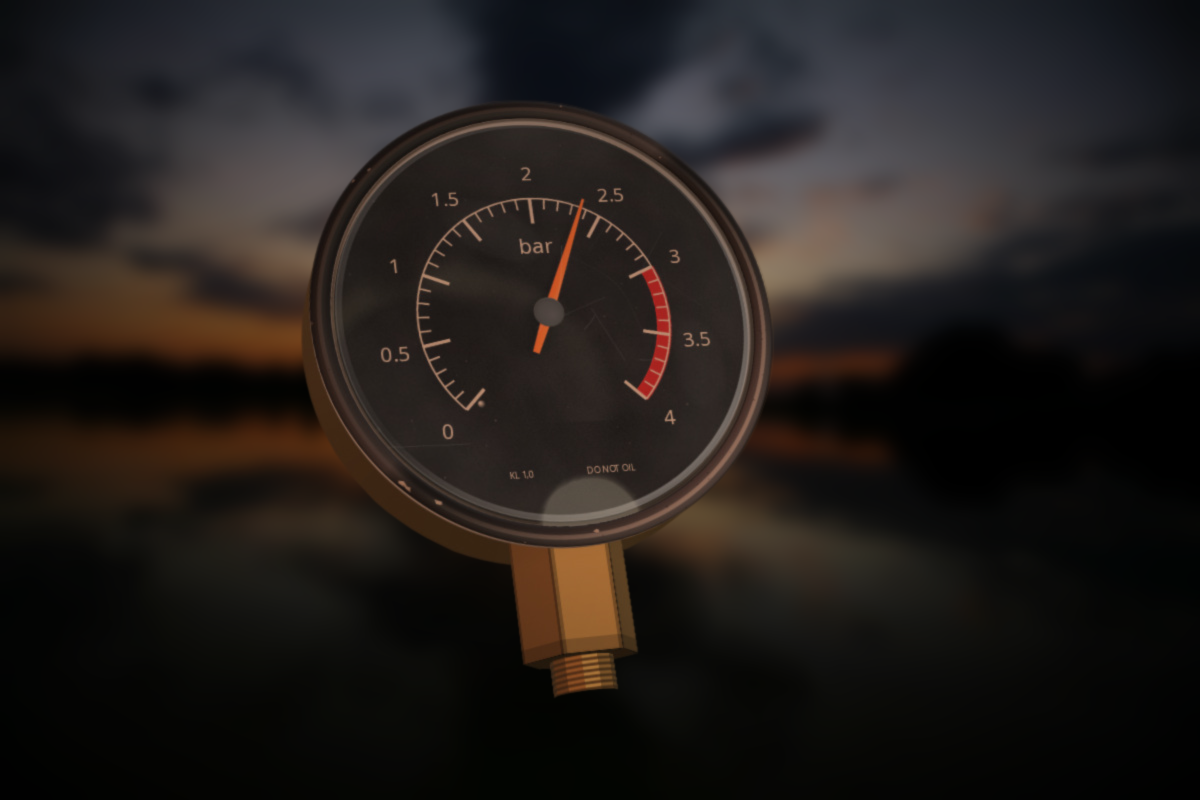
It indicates 2.35 bar
